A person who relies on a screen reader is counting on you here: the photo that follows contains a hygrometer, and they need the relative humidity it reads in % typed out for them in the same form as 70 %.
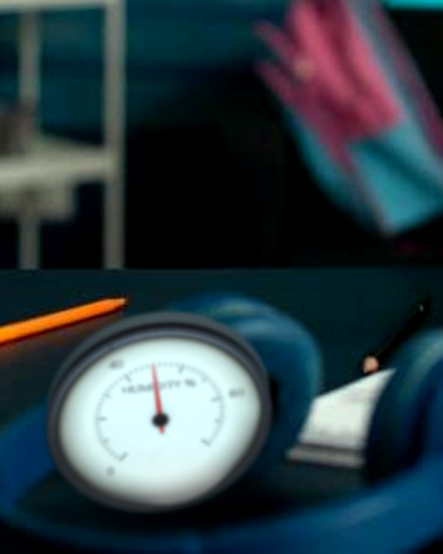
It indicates 50 %
